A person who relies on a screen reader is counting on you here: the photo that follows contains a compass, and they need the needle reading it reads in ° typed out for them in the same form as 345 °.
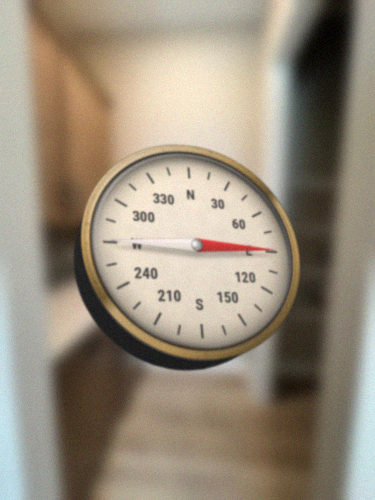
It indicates 90 °
